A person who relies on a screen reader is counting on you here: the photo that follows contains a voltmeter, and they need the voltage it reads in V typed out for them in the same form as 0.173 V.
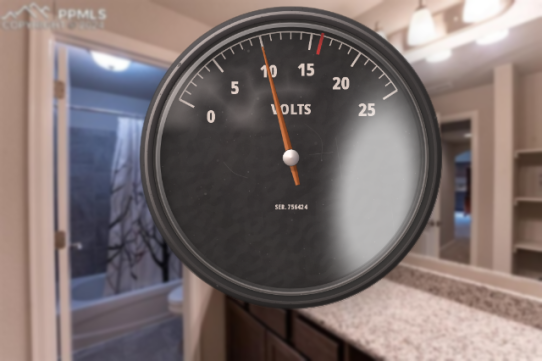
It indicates 10 V
